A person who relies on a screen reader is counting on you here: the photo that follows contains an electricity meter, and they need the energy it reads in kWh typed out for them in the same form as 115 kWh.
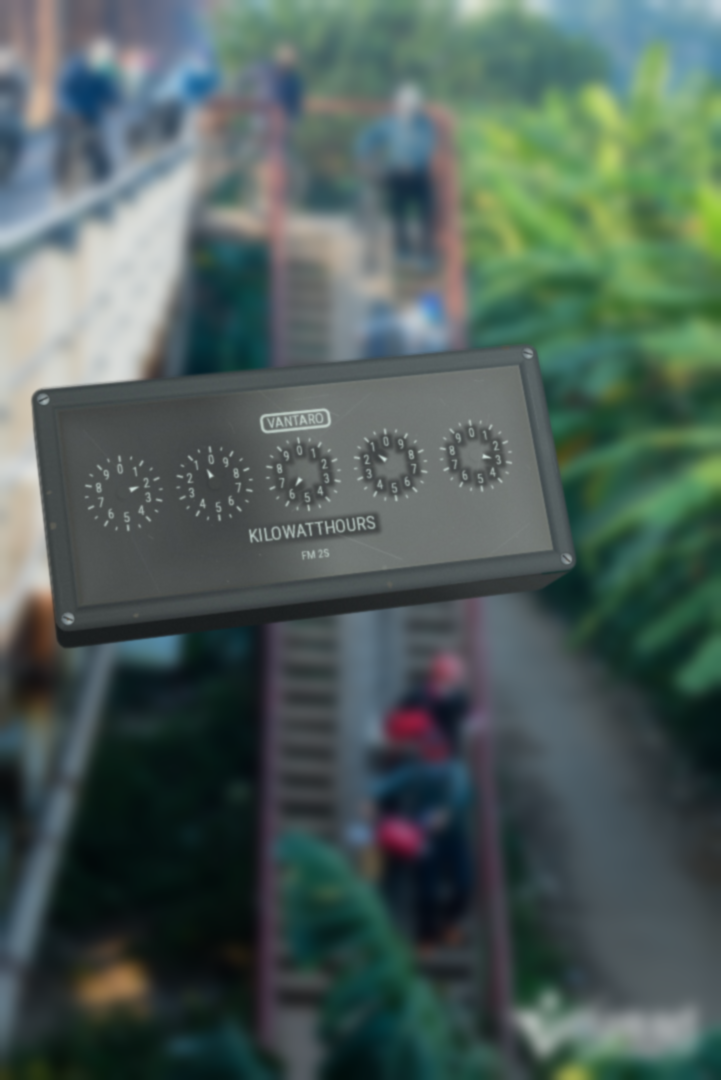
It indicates 20613 kWh
